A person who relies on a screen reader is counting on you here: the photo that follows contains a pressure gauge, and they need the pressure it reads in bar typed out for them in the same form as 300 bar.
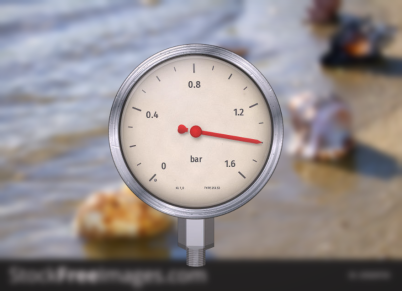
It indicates 1.4 bar
